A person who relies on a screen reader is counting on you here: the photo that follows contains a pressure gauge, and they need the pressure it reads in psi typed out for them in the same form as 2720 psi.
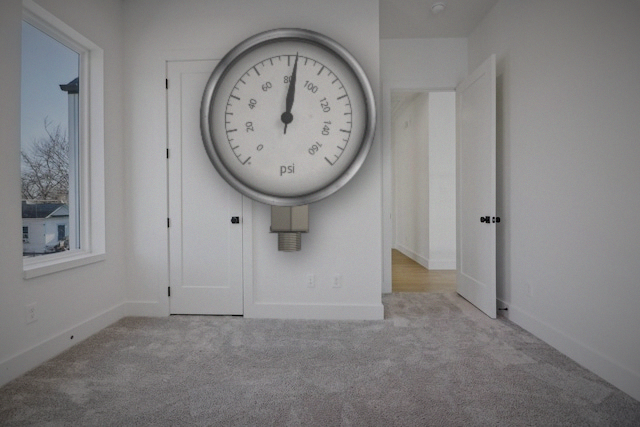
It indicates 85 psi
